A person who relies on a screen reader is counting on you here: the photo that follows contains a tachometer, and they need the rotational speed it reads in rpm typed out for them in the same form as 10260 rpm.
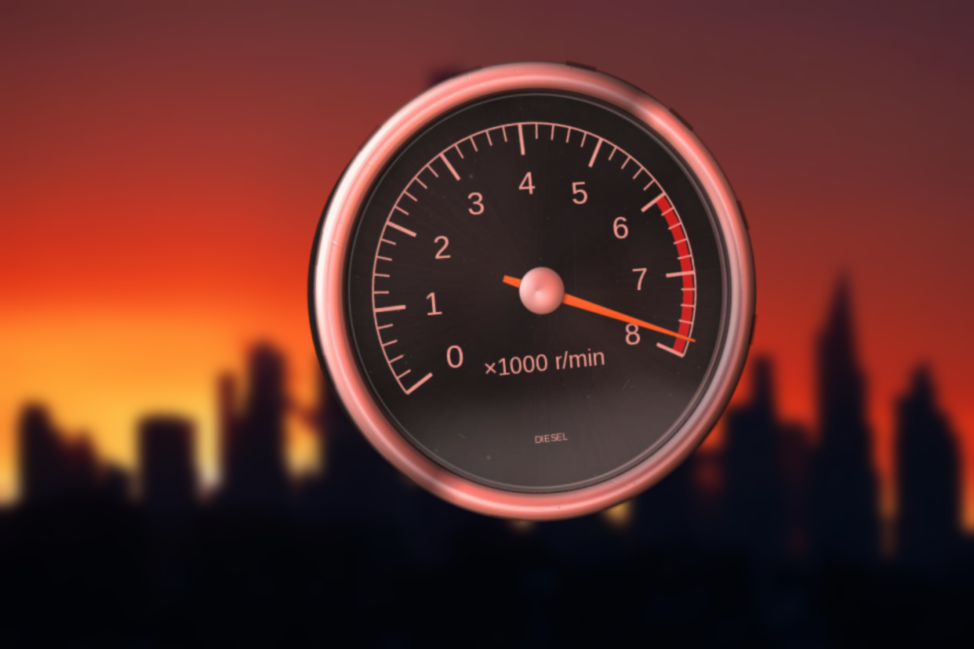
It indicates 7800 rpm
